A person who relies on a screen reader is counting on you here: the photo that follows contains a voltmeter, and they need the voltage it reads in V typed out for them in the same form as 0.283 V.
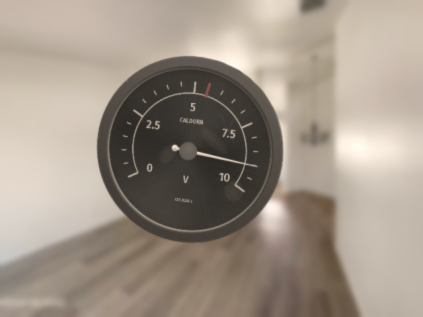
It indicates 9 V
